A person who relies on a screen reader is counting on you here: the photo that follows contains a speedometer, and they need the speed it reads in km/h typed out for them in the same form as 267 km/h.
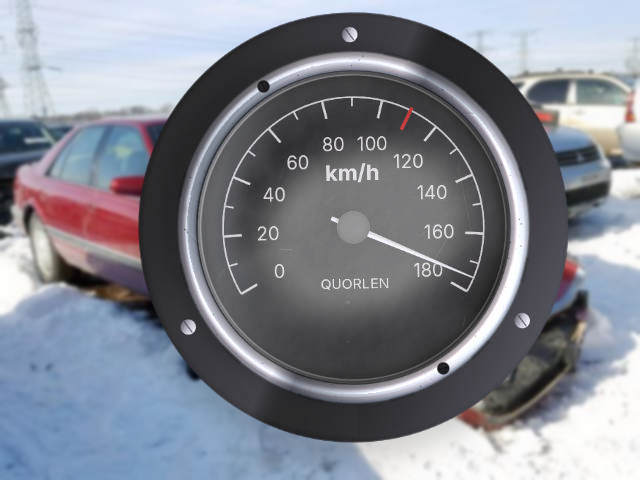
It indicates 175 km/h
